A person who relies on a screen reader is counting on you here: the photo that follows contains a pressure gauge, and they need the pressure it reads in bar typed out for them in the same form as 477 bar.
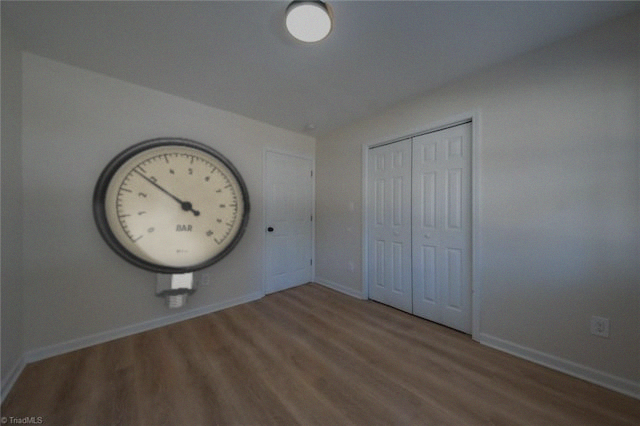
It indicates 2.8 bar
